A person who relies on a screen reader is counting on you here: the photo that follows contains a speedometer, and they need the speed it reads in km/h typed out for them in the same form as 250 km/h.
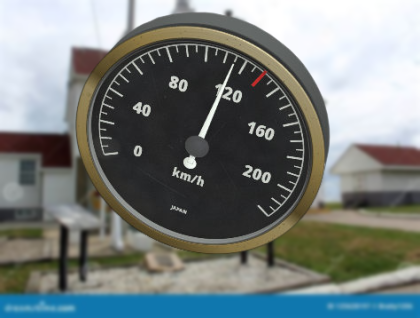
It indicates 115 km/h
